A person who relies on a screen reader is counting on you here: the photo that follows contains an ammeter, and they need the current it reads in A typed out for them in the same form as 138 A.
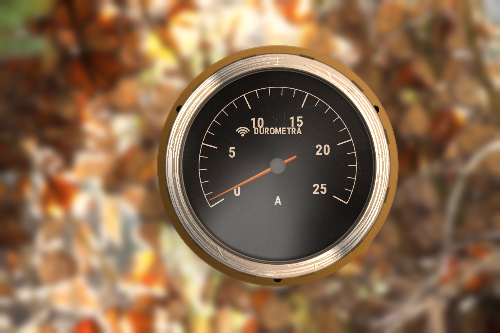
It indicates 0.5 A
